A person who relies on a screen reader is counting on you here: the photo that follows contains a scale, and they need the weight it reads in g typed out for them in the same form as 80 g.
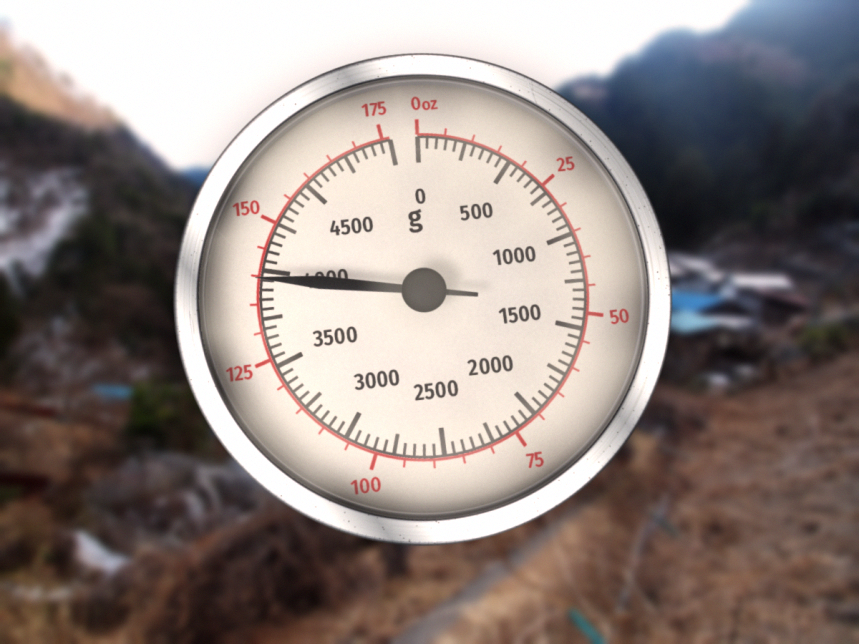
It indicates 3950 g
